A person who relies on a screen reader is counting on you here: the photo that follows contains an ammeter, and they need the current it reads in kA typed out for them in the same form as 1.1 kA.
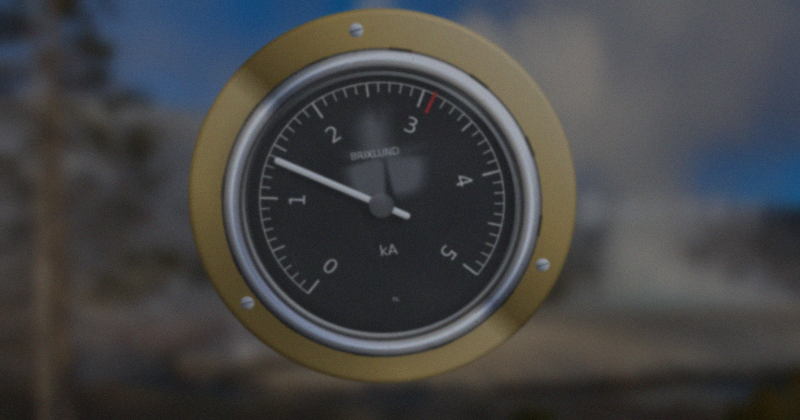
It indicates 1.4 kA
